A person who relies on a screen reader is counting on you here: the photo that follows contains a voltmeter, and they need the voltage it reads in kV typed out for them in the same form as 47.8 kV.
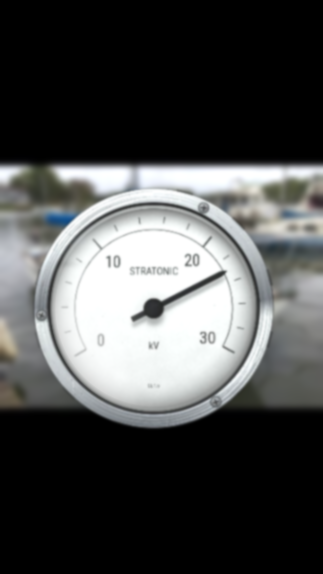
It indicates 23 kV
